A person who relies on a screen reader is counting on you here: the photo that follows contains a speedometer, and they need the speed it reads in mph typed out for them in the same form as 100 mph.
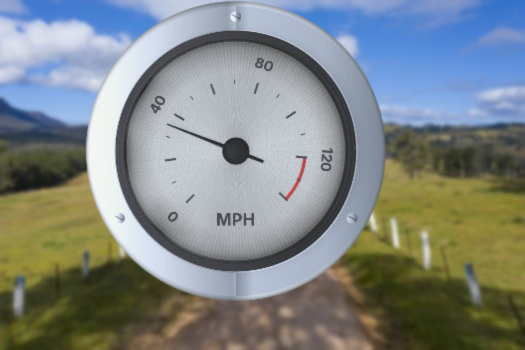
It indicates 35 mph
